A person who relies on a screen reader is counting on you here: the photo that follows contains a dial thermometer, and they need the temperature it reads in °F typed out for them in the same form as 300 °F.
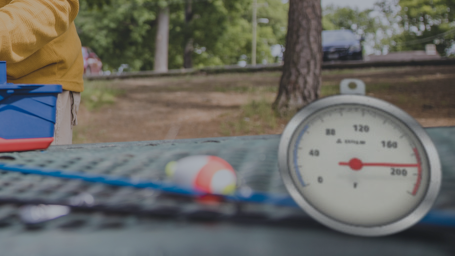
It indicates 190 °F
